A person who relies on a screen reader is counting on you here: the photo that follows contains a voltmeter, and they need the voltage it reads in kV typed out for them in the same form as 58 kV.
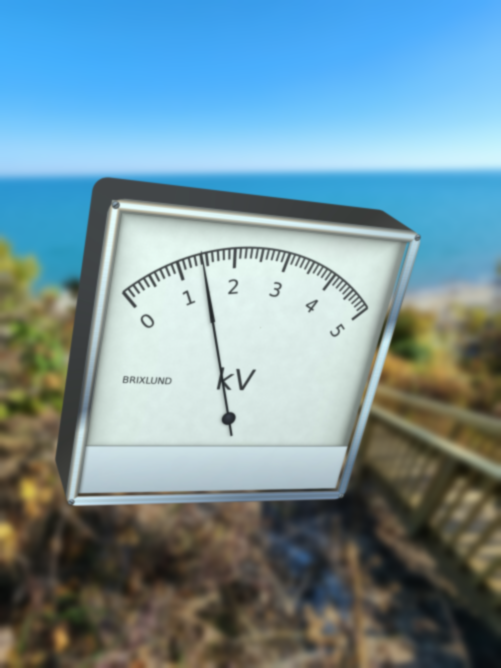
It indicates 1.4 kV
